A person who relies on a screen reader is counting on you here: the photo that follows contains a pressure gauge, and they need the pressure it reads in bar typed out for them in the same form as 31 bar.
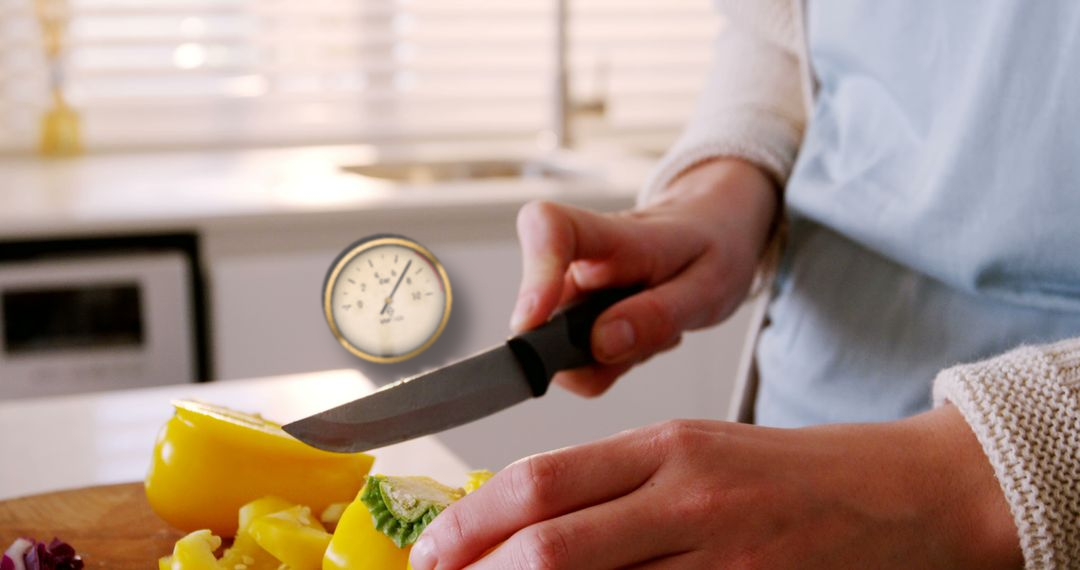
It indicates 7 bar
